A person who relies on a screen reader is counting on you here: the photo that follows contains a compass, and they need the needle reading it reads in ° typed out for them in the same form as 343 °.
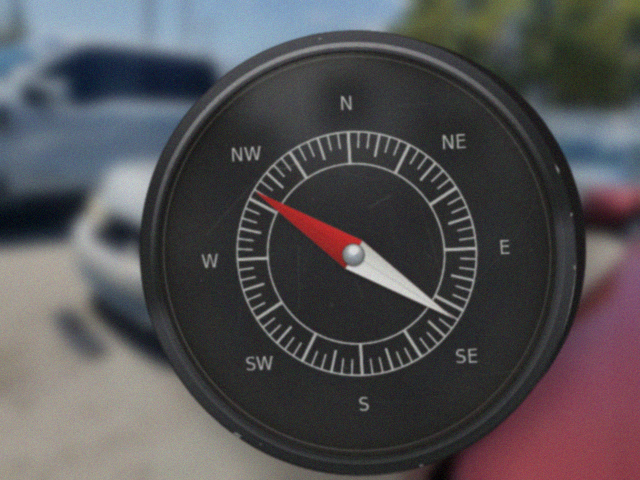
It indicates 305 °
